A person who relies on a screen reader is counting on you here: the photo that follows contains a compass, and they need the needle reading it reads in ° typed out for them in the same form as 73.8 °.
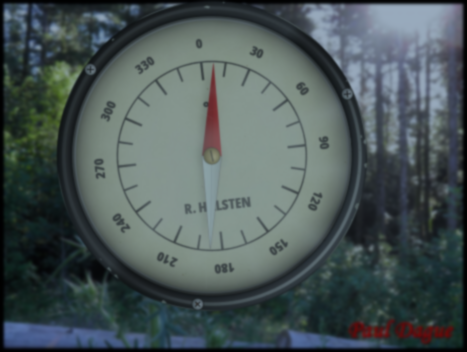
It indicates 7.5 °
